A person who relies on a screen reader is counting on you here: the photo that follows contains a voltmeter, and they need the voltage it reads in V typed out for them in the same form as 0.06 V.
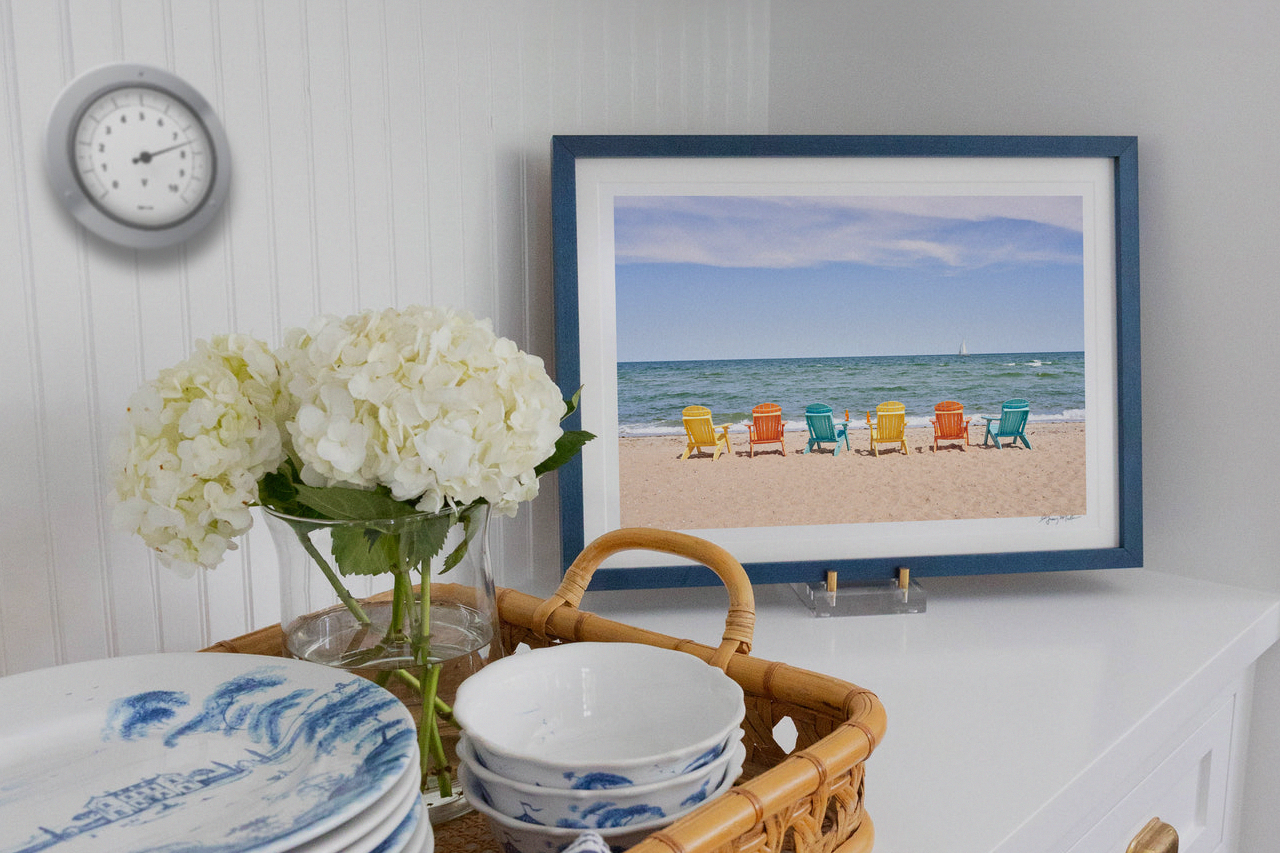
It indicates 7.5 V
